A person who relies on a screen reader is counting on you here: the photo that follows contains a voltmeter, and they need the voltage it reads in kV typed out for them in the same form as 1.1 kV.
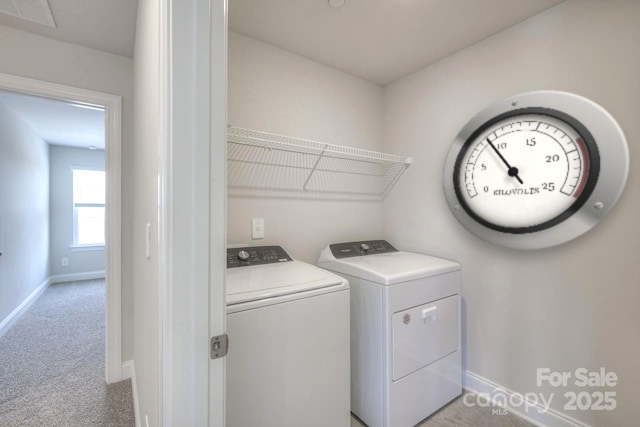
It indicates 9 kV
